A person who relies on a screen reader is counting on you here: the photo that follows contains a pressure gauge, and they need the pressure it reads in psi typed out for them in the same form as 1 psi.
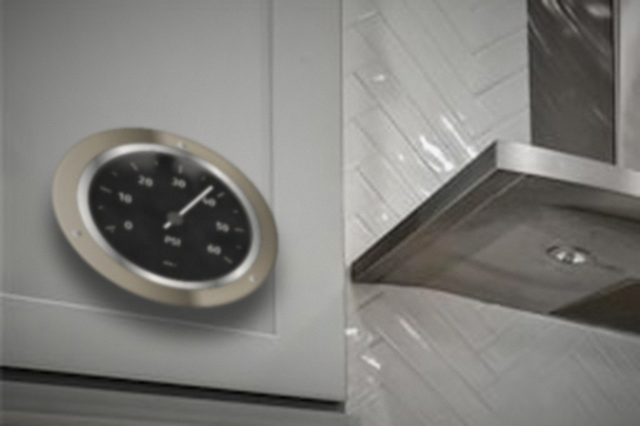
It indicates 37.5 psi
